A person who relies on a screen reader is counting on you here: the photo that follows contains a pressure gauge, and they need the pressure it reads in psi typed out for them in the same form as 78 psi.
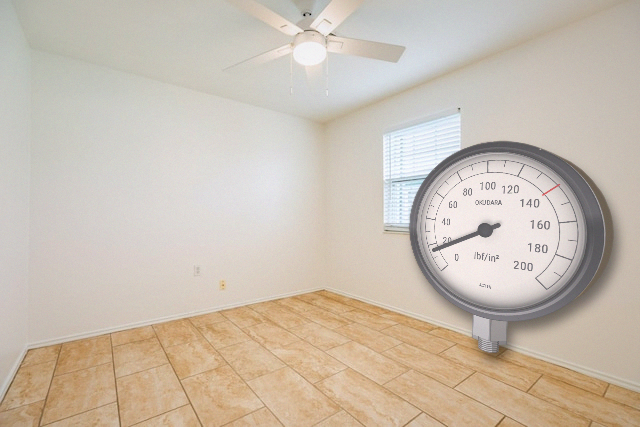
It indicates 15 psi
